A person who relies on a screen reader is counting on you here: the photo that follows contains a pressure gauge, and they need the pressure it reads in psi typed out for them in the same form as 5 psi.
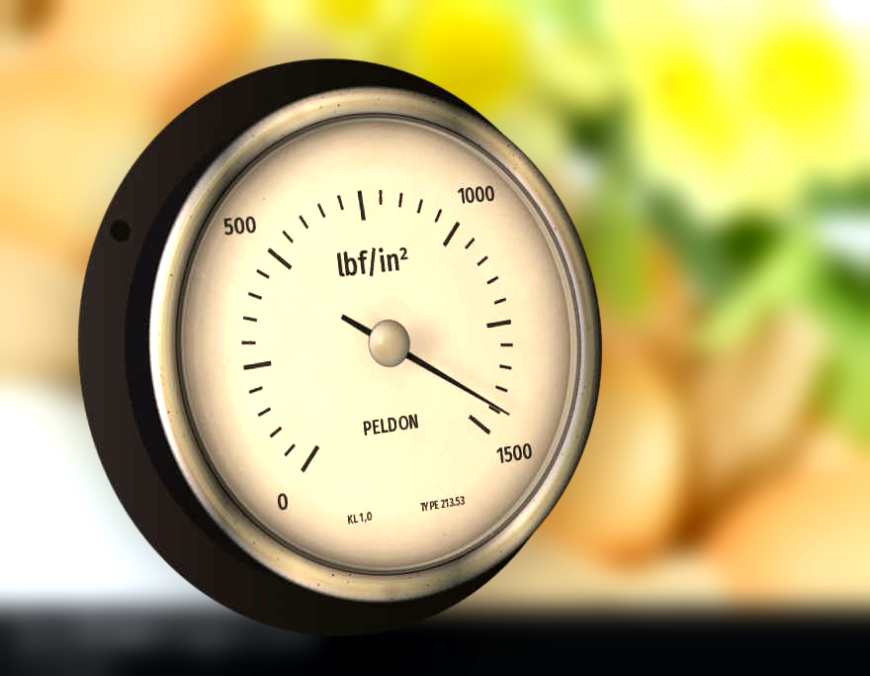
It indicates 1450 psi
